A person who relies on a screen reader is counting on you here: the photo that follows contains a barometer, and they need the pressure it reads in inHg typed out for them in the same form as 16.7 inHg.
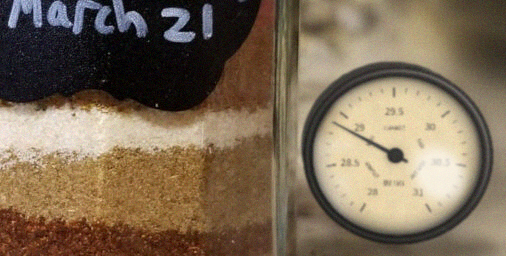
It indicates 28.9 inHg
